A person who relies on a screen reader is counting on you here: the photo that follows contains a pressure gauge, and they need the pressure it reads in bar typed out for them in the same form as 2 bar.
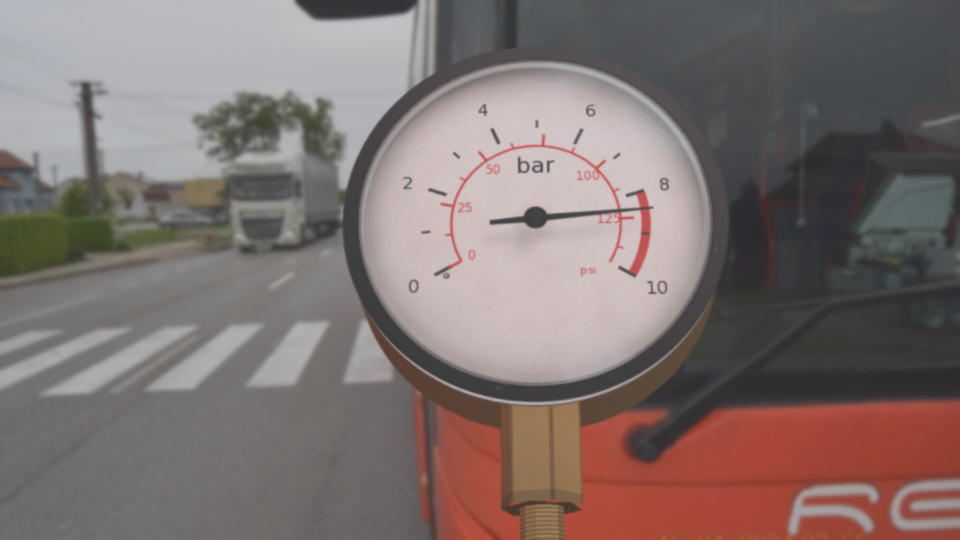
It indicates 8.5 bar
